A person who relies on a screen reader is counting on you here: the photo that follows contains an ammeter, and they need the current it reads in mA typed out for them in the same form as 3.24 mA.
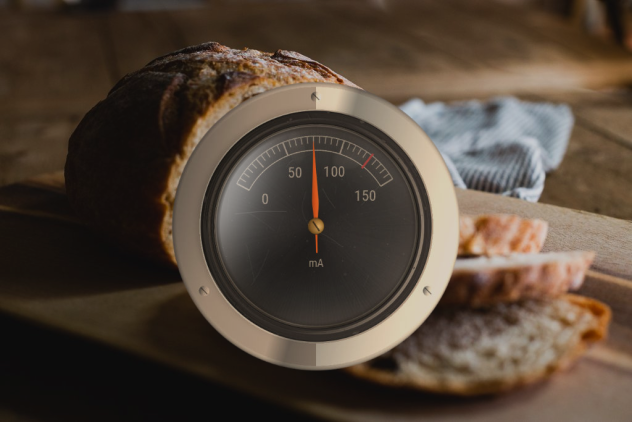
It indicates 75 mA
